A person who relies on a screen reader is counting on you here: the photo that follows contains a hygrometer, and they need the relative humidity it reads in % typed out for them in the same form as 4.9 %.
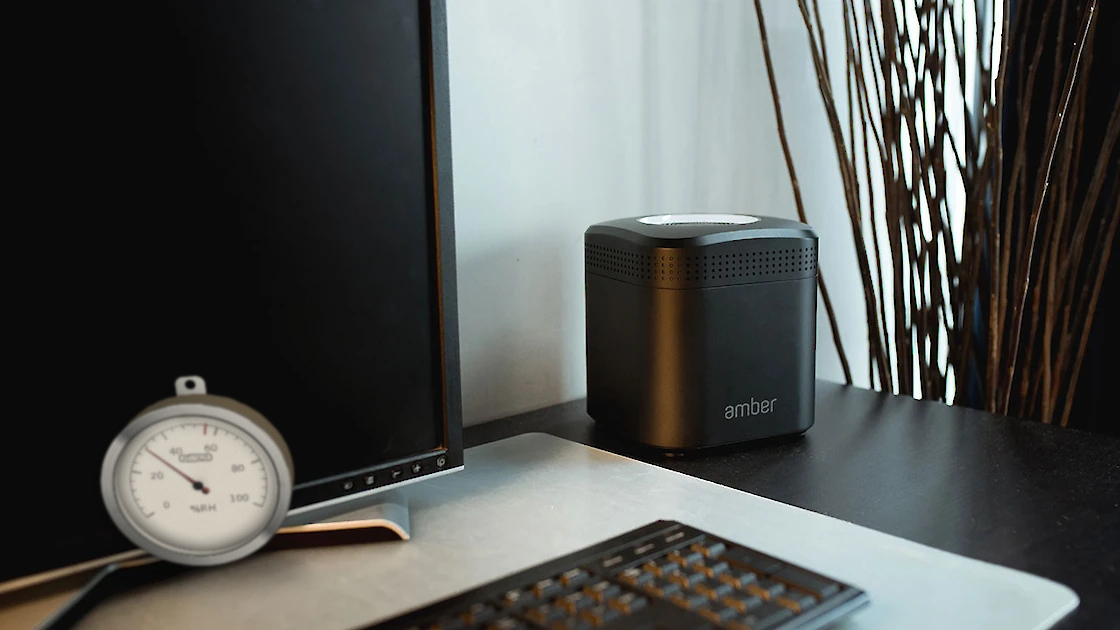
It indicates 32 %
